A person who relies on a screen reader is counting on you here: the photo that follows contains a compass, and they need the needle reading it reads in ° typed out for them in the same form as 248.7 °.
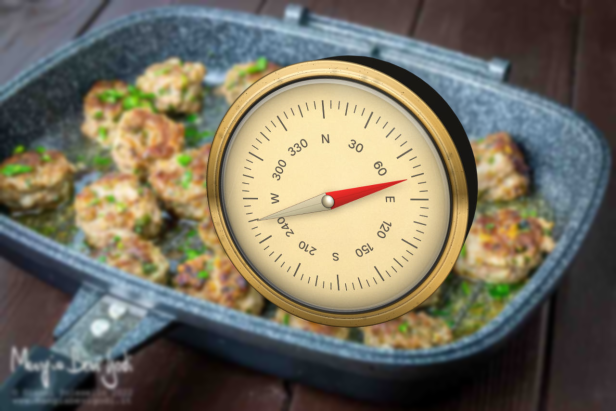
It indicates 75 °
